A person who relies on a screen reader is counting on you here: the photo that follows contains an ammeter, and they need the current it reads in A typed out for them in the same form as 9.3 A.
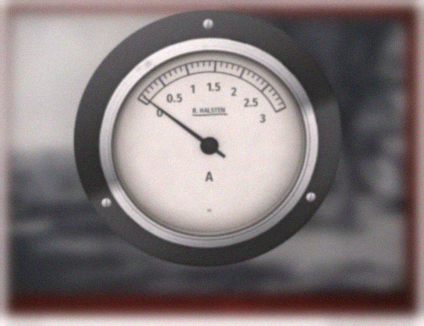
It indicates 0.1 A
